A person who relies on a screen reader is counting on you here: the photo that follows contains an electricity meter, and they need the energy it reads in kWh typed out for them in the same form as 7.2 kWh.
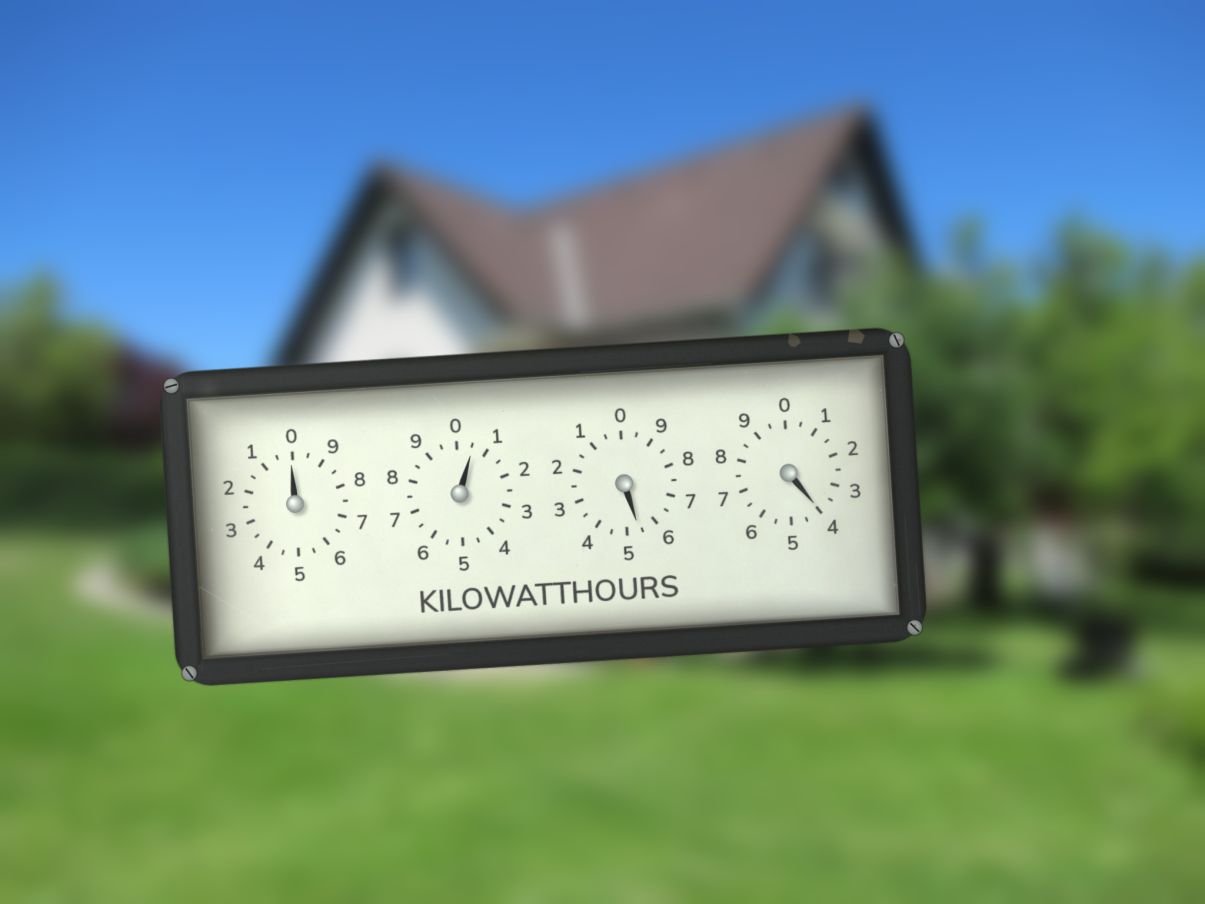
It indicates 54 kWh
